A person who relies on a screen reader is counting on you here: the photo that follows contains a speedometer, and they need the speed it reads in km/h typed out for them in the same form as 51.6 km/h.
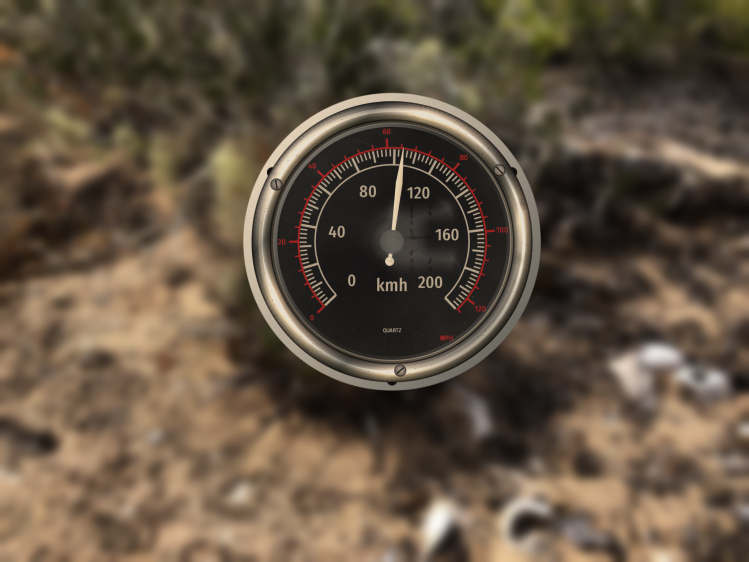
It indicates 104 km/h
